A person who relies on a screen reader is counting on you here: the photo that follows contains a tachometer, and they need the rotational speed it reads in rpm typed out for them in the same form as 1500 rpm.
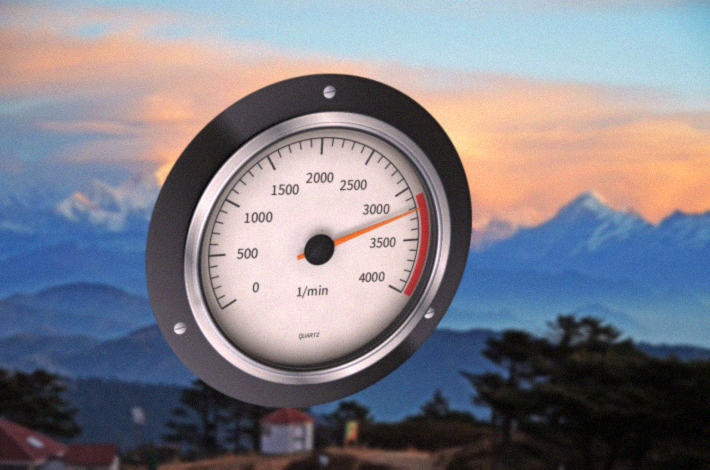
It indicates 3200 rpm
